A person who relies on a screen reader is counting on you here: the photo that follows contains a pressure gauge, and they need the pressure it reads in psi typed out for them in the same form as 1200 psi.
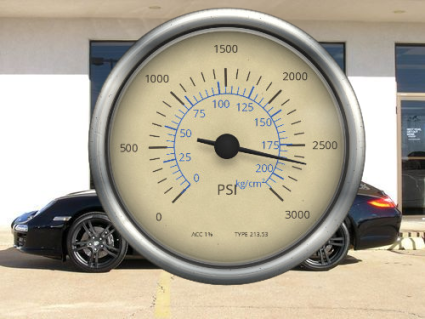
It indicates 2650 psi
